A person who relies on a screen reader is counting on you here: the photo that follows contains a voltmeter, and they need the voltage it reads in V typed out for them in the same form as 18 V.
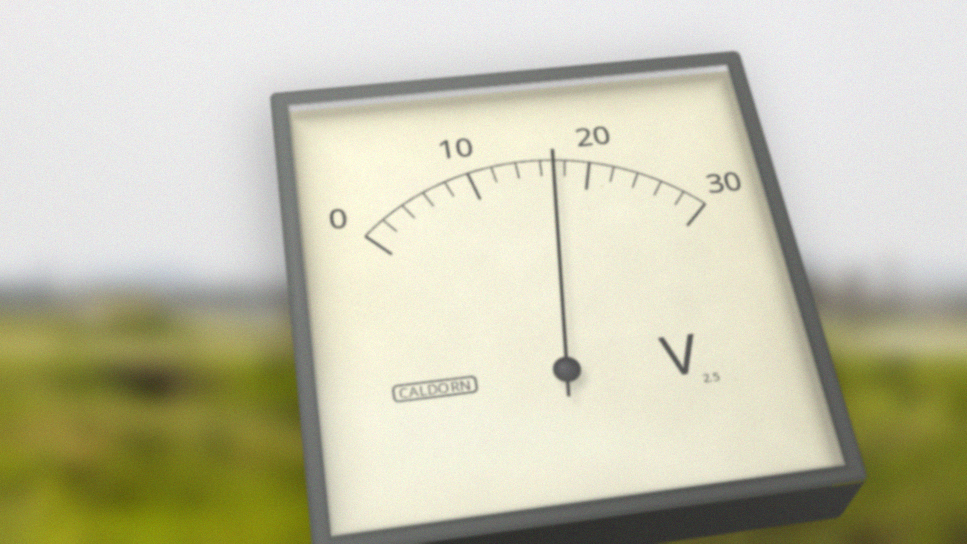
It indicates 17 V
